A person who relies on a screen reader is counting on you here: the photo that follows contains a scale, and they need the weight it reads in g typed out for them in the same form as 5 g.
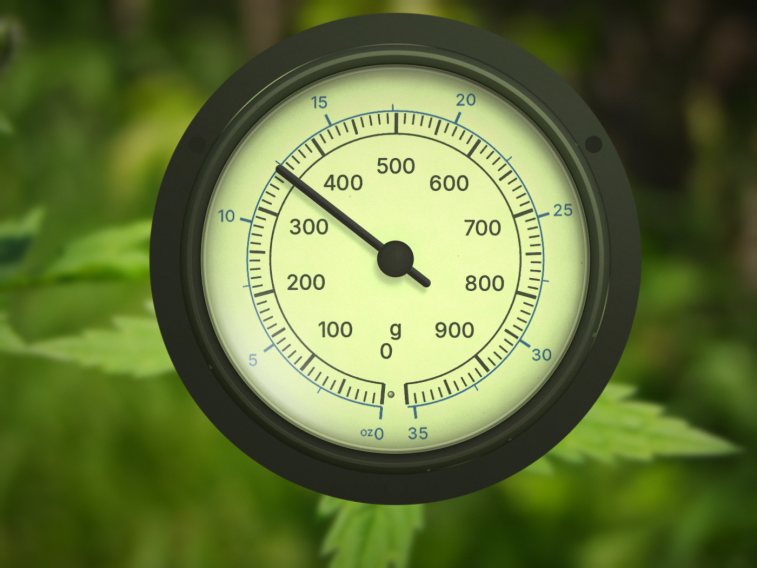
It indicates 350 g
